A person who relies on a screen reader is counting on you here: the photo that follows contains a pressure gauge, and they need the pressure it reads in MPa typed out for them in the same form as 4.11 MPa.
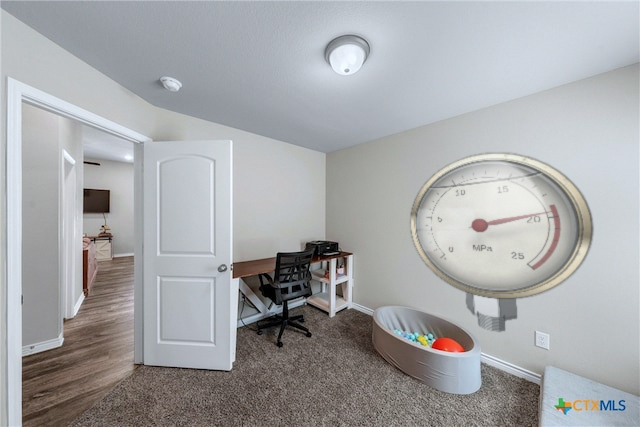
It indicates 19.5 MPa
